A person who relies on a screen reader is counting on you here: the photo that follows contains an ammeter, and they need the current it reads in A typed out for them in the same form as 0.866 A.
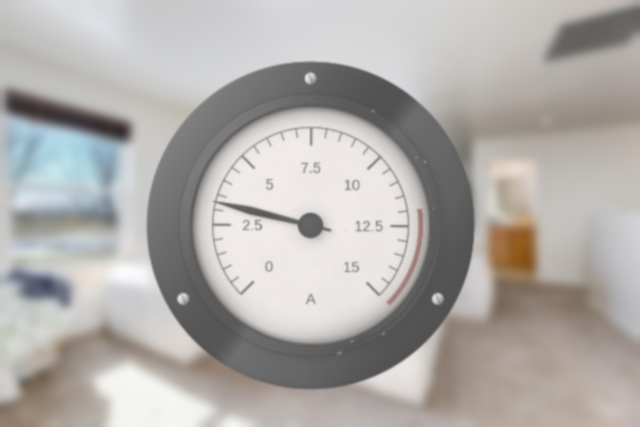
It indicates 3.25 A
